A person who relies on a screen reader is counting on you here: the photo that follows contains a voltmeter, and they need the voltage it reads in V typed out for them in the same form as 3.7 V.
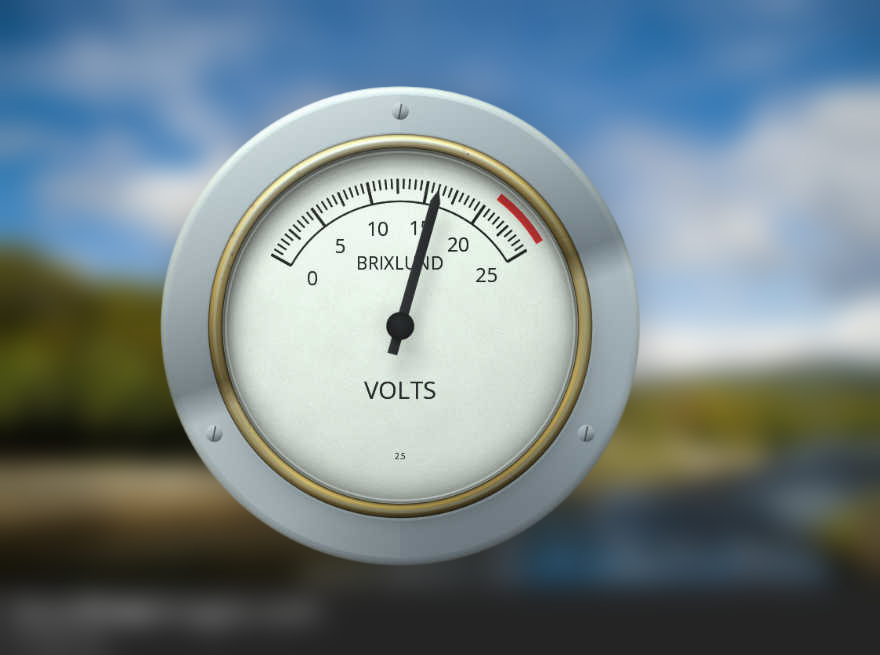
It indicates 16 V
